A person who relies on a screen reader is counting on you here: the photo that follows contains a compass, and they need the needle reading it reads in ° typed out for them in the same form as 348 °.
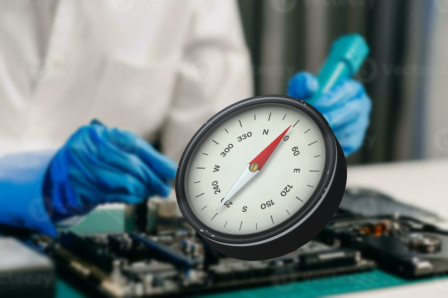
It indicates 30 °
